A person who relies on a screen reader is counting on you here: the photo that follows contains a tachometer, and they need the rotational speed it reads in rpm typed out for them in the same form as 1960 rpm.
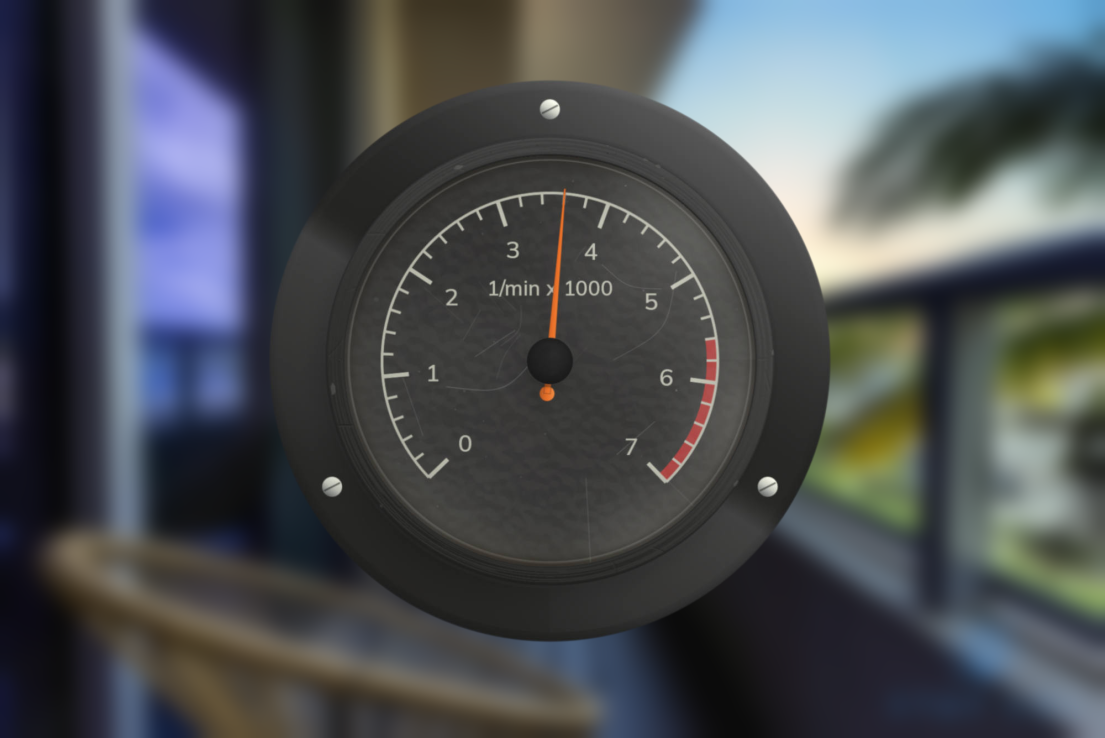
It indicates 3600 rpm
